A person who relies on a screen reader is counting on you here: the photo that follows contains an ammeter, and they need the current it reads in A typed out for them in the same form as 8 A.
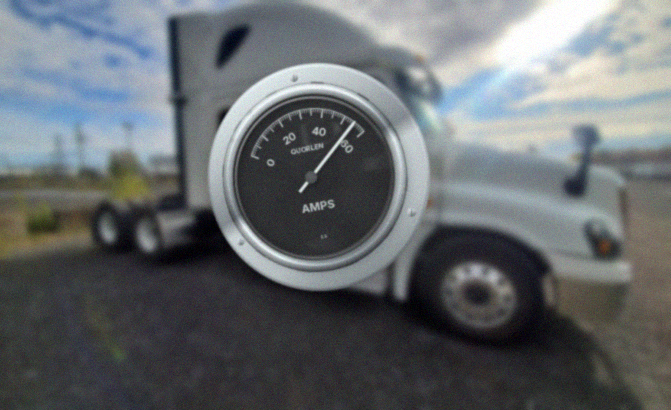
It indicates 55 A
